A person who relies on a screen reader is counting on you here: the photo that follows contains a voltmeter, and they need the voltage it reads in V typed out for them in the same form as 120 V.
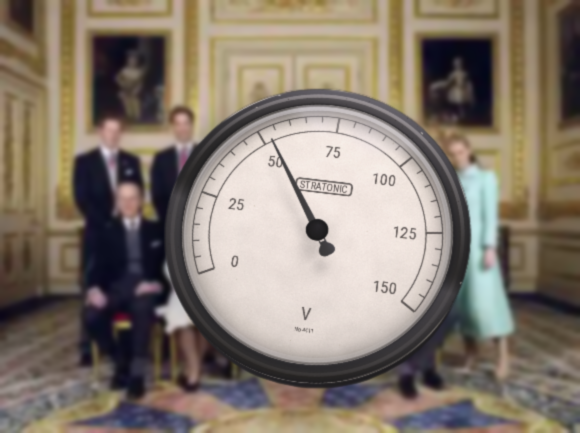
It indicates 52.5 V
